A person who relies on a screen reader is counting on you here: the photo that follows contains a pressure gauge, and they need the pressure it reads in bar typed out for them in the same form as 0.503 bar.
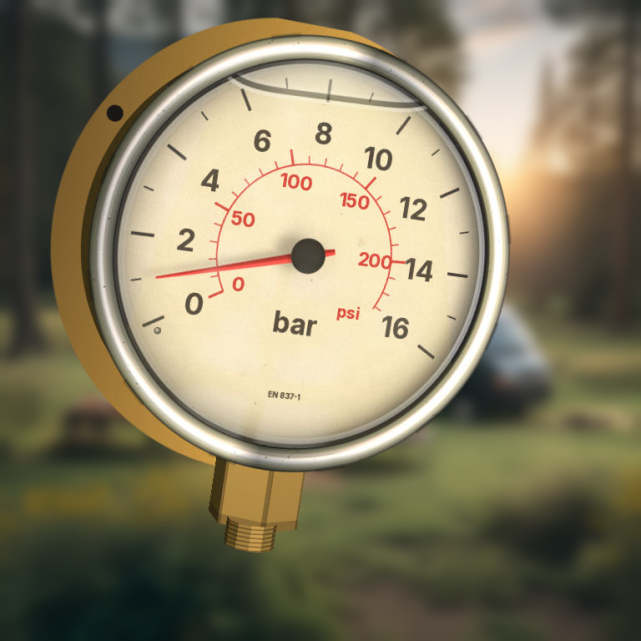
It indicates 1 bar
